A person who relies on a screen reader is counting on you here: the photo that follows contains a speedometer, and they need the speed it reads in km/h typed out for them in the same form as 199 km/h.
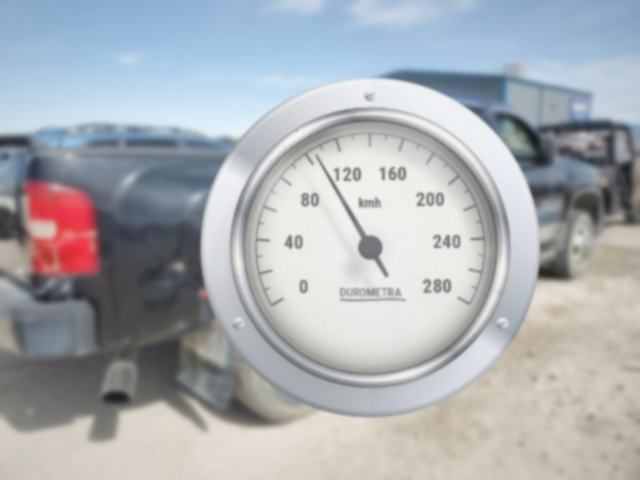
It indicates 105 km/h
